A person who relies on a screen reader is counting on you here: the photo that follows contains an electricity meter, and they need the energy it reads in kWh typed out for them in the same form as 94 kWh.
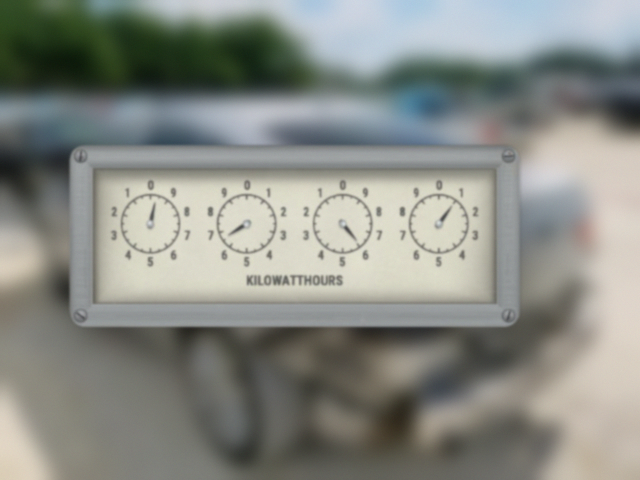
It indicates 9661 kWh
